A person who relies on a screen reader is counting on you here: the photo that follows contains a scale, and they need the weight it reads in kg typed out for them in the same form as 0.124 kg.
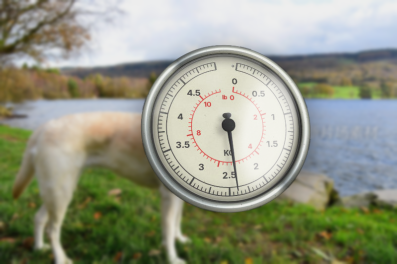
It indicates 2.4 kg
